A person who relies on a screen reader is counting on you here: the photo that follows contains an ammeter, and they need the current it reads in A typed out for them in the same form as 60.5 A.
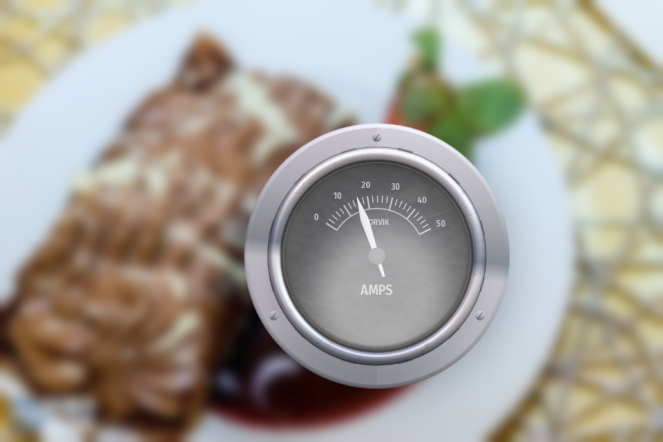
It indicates 16 A
